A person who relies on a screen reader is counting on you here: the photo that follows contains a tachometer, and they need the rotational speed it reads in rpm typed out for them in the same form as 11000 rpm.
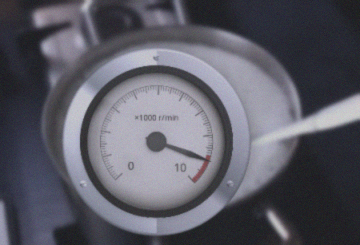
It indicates 9000 rpm
